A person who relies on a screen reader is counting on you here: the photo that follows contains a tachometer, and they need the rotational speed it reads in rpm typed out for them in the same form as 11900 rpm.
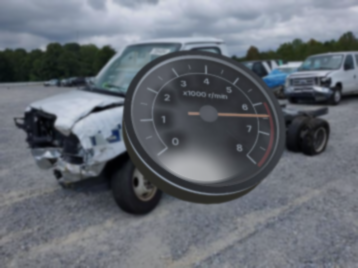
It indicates 6500 rpm
